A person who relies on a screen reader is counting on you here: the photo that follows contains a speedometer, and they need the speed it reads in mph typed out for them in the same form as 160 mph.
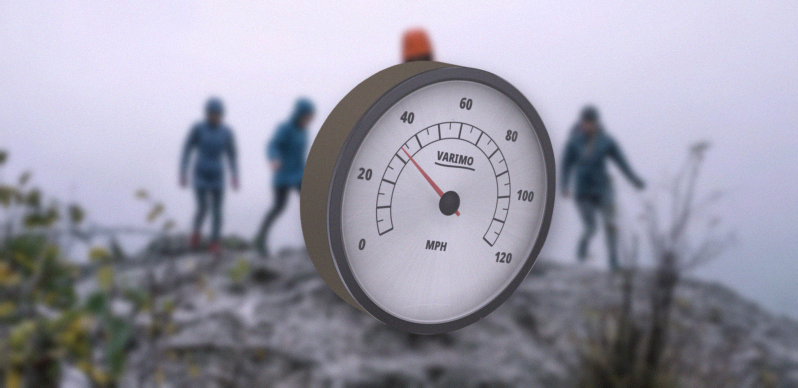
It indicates 32.5 mph
